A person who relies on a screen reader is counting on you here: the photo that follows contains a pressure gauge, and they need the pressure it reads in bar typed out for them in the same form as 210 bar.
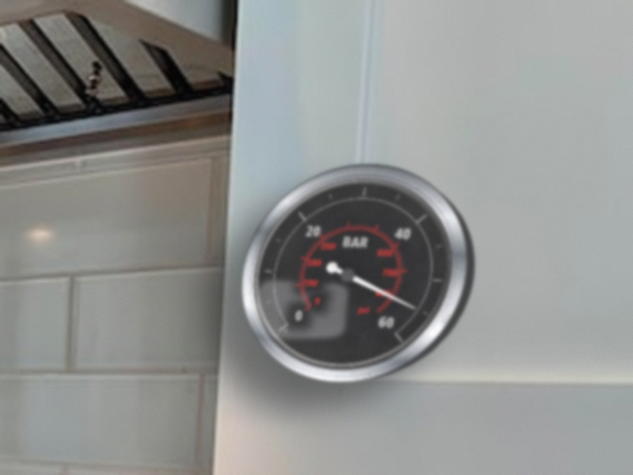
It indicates 55 bar
